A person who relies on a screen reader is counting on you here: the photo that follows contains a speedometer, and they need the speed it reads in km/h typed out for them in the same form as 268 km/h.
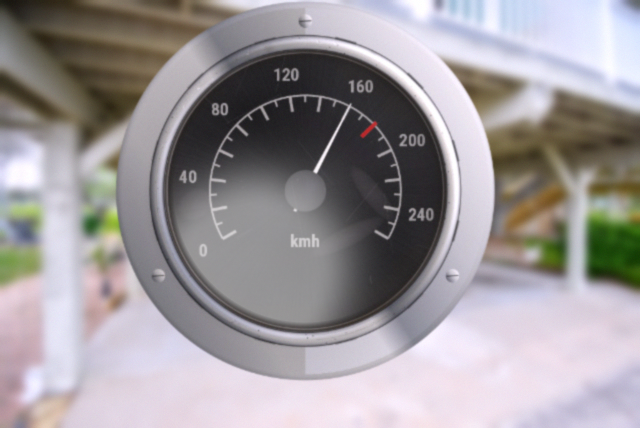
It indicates 160 km/h
